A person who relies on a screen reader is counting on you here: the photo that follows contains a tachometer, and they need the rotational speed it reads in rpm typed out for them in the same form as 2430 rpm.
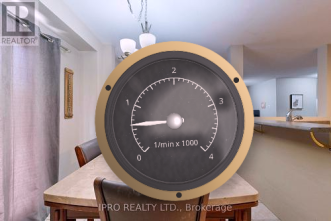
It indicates 600 rpm
